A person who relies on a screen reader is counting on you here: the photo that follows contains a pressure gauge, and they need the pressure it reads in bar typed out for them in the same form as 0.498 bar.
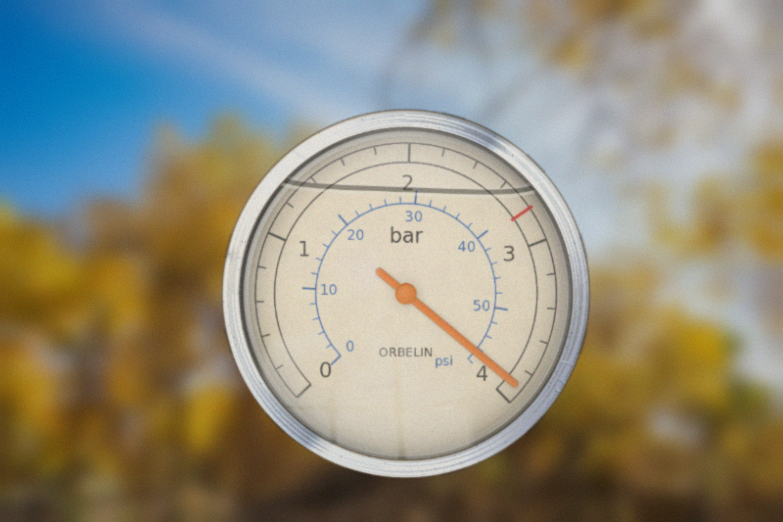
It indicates 3.9 bar
